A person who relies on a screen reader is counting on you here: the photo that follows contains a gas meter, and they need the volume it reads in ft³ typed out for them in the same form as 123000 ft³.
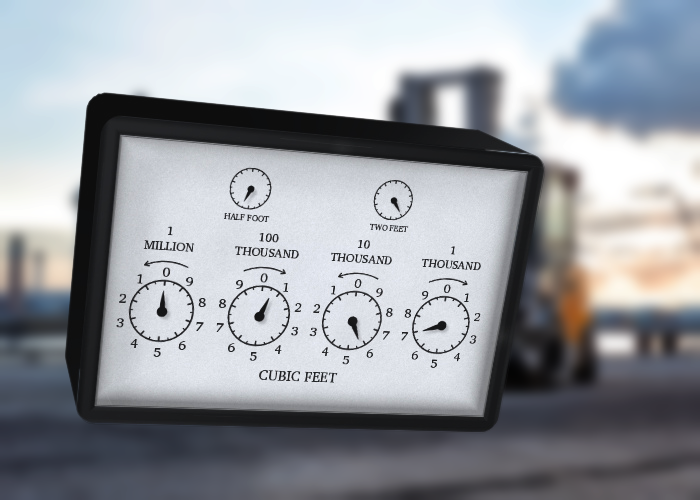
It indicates 5700 ft³
